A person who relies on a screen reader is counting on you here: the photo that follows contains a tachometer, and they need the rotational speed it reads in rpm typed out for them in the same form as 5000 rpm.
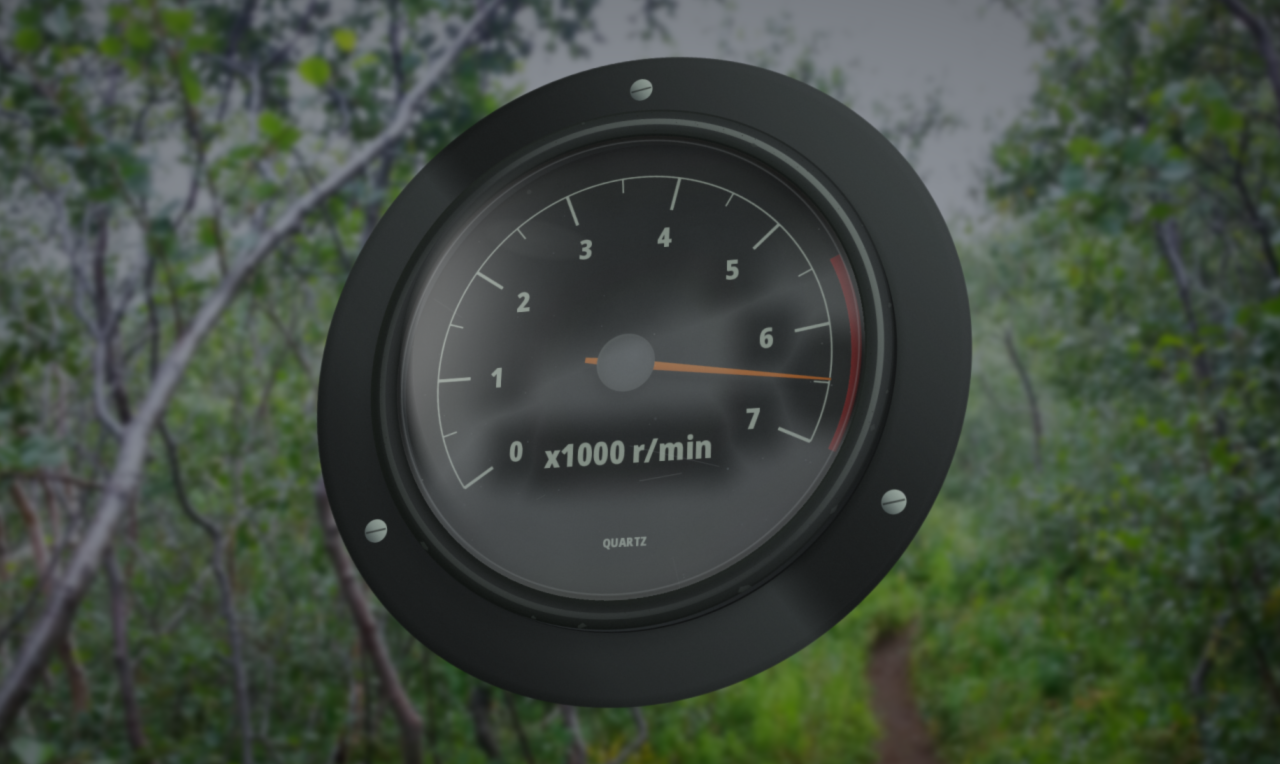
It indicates 6500 rpm
